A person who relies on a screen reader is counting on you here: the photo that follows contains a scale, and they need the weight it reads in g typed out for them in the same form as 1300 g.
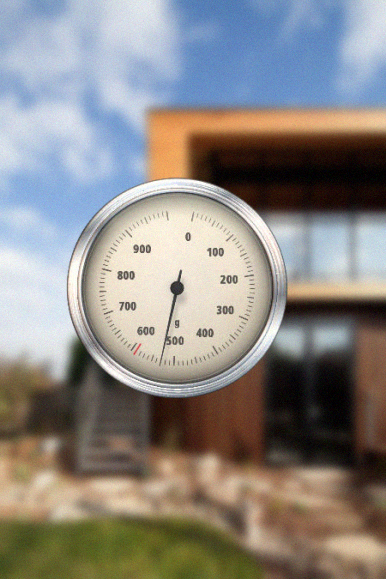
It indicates 530 g
